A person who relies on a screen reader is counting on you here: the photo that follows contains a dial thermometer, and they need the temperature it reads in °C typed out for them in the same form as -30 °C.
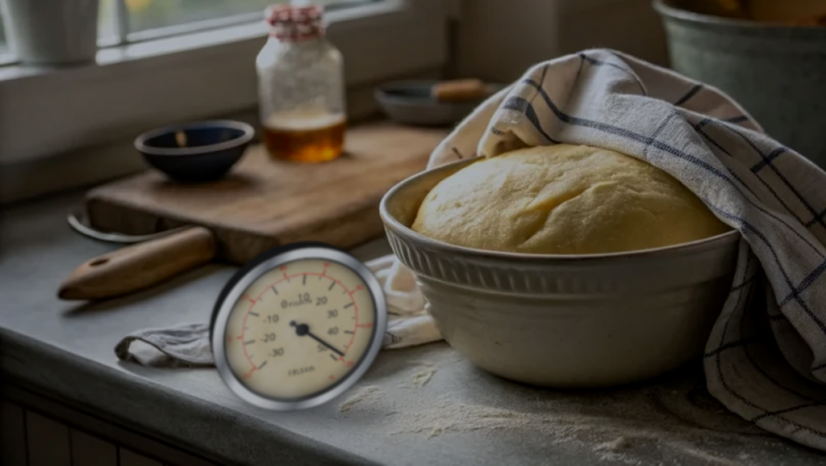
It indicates 47.5 °C
